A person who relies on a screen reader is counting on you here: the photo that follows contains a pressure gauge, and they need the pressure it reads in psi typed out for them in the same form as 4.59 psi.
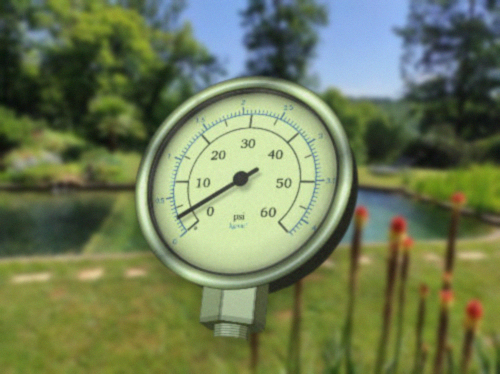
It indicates 2.5 psi
